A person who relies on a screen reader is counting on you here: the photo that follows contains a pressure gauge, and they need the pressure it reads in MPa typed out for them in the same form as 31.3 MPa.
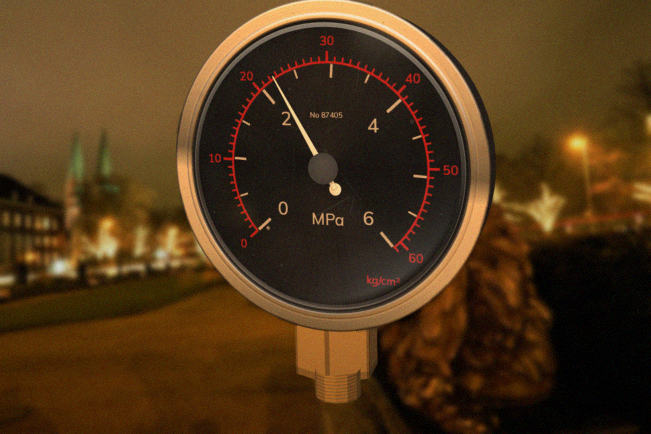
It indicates 2.25 MPa
